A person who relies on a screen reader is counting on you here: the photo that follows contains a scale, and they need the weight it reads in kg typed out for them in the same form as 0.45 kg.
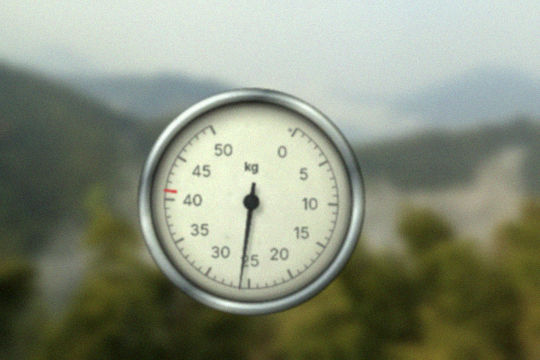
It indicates 26 kg
